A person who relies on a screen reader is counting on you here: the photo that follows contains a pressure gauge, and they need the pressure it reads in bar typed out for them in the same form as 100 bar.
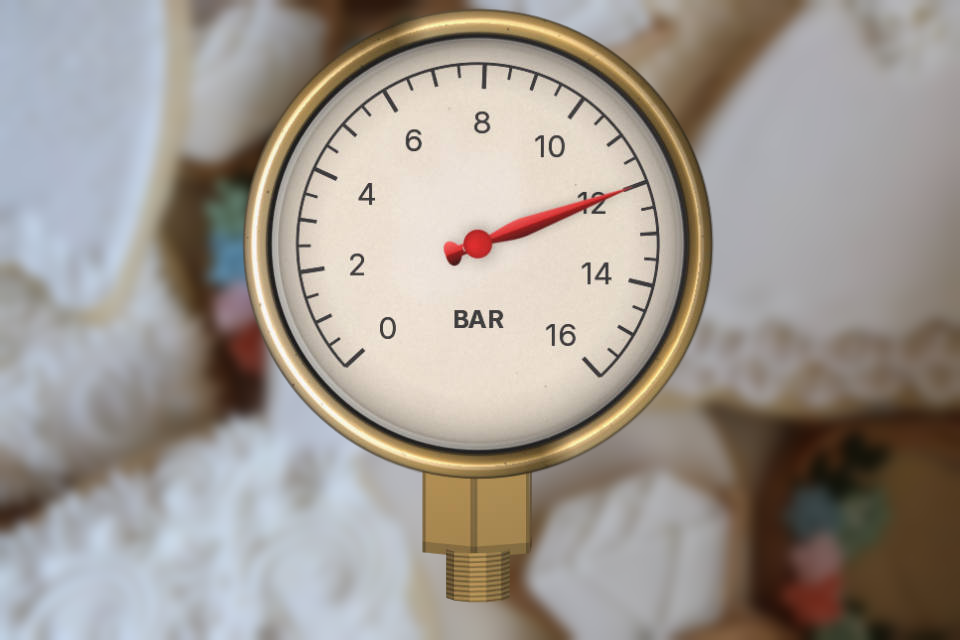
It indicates 12 bar
